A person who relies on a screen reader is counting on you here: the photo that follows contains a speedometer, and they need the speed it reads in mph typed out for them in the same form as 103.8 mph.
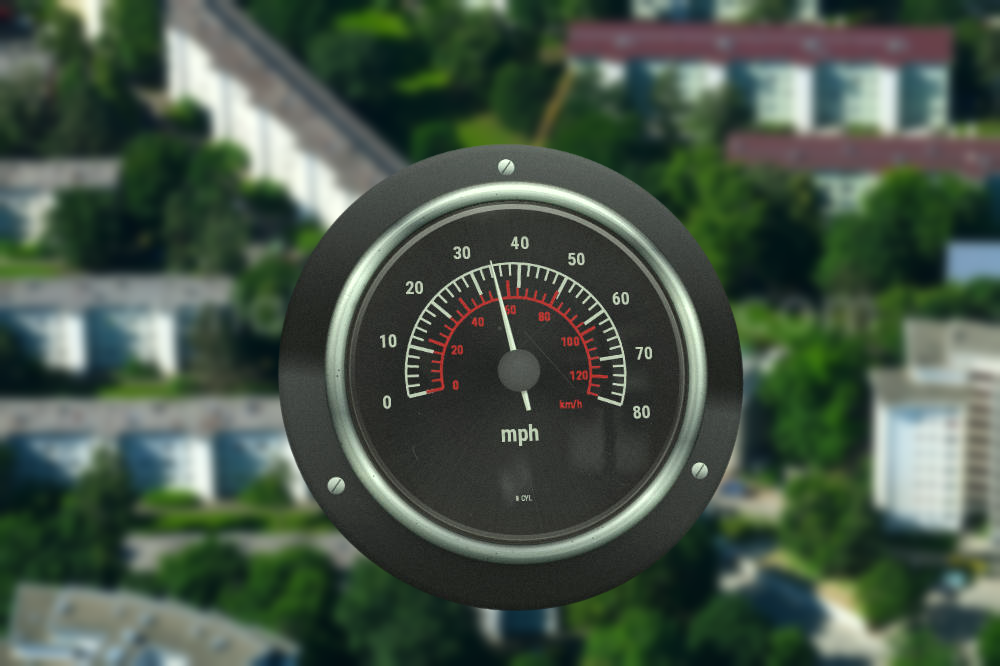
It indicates 34 mph
